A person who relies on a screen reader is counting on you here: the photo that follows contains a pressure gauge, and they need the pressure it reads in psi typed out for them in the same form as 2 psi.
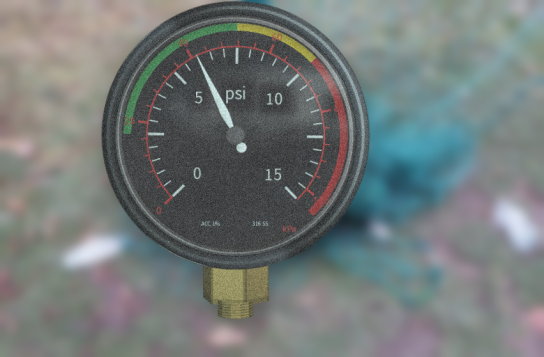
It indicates 6 psi
